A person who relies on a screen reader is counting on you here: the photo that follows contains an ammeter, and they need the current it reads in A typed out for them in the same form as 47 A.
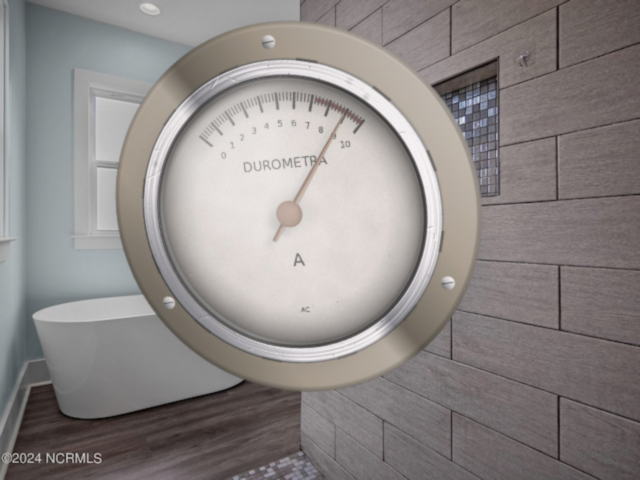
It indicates 9 A
